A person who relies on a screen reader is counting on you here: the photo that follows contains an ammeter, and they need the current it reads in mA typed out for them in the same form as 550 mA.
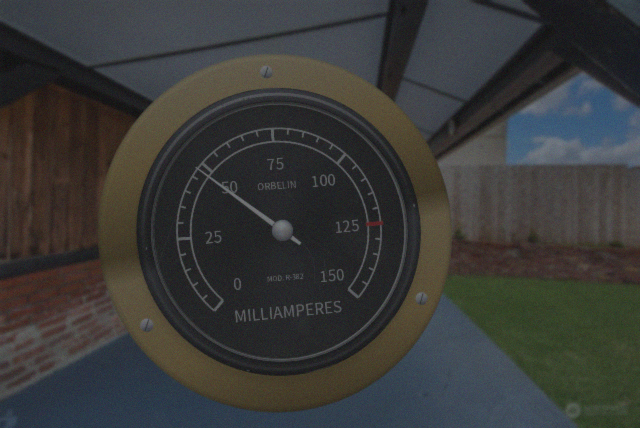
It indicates 47.5 mA
